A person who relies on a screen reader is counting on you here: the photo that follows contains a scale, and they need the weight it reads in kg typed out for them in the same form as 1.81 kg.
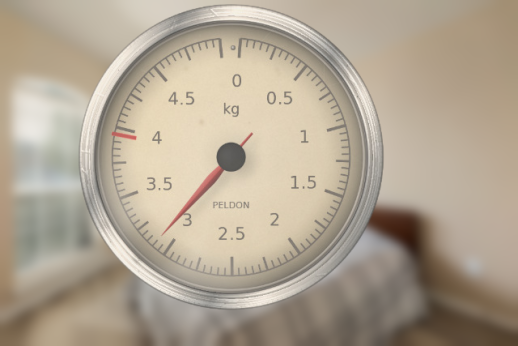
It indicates 3.1 kg
